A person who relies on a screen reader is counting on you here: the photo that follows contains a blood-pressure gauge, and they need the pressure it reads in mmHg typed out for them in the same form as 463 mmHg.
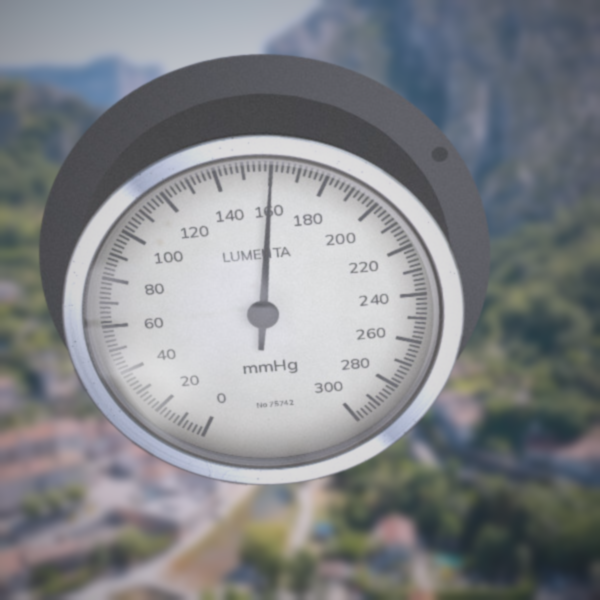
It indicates 160 mmHg
